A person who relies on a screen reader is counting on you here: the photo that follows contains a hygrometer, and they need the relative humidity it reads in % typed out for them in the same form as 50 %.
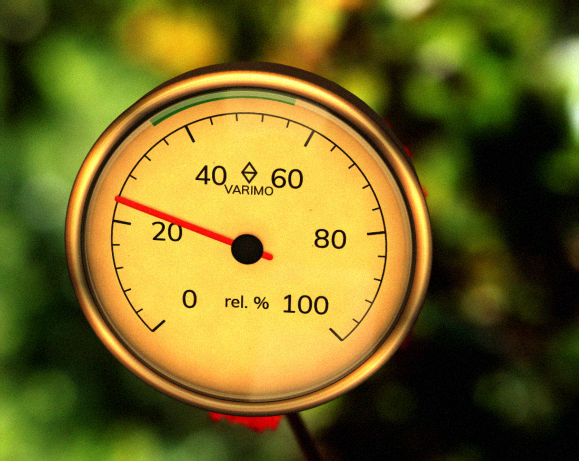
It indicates 24 %
